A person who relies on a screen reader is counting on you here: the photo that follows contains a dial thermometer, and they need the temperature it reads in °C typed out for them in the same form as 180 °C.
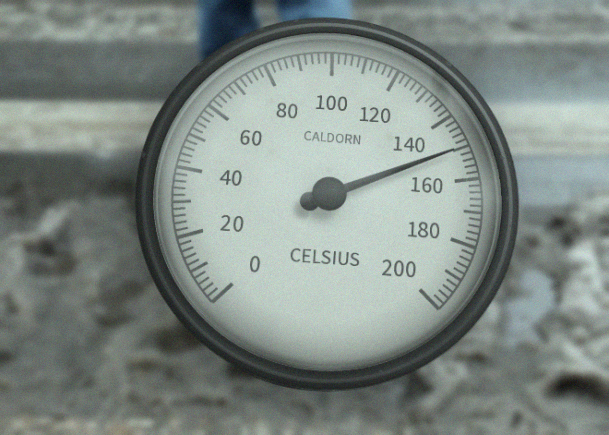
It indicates 150 °C
